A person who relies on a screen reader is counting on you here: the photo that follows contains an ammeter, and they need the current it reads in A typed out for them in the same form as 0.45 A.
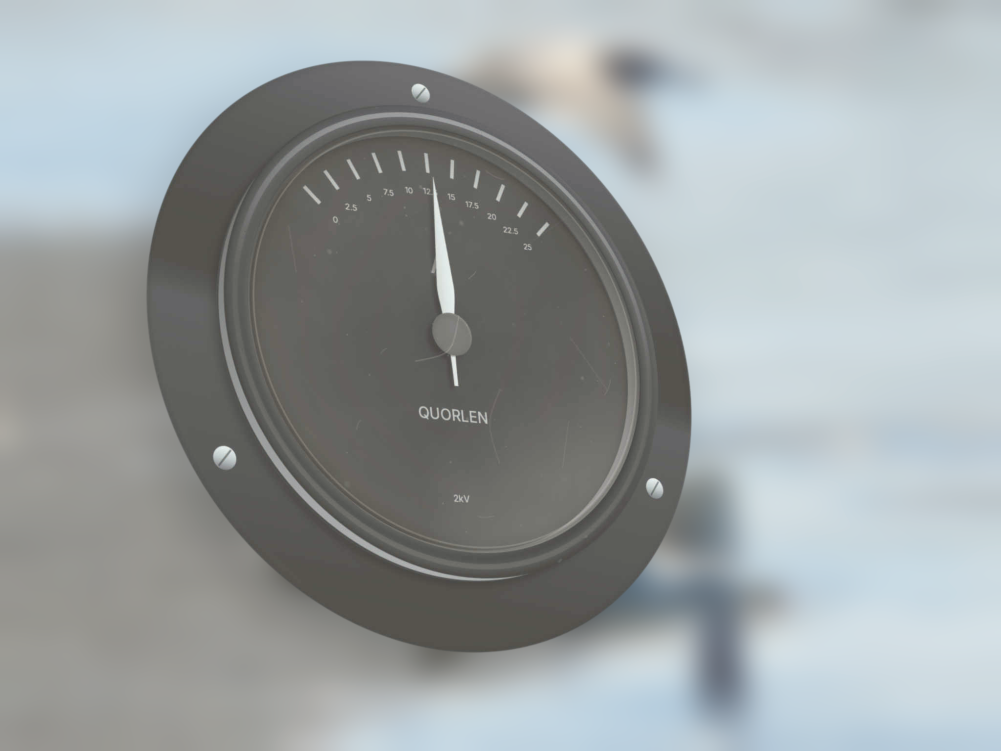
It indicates 12.5 A
